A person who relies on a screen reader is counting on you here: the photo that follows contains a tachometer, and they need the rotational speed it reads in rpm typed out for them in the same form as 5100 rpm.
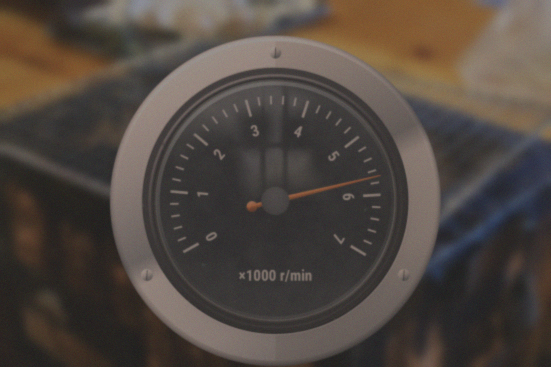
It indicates 5700 rpm
